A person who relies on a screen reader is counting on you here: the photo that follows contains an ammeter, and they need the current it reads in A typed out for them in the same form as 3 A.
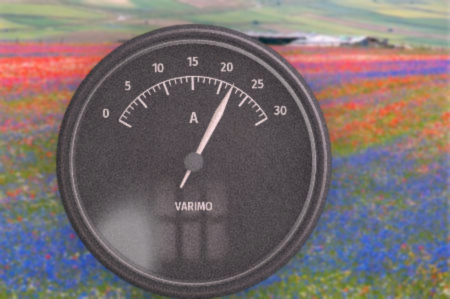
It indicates 22 A
